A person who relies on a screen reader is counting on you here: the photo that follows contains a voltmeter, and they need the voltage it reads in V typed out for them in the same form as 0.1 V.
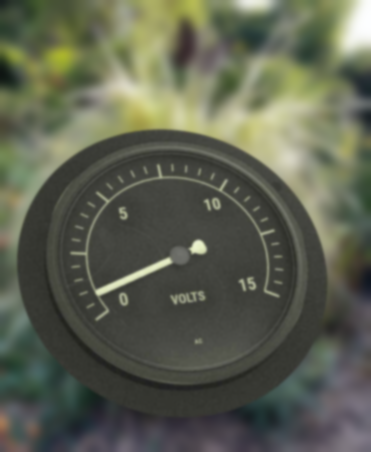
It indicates 0.75 V
